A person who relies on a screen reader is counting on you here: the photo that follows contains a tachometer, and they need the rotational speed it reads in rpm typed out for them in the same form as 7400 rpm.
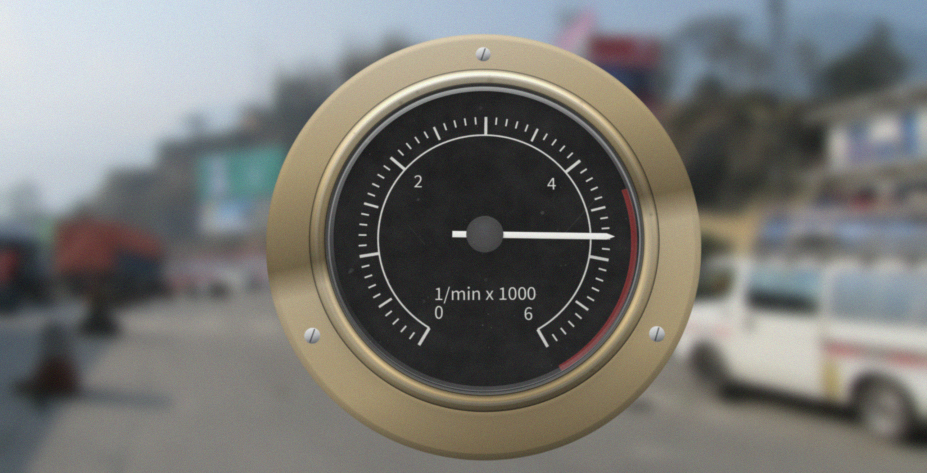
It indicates 4800 rpm
